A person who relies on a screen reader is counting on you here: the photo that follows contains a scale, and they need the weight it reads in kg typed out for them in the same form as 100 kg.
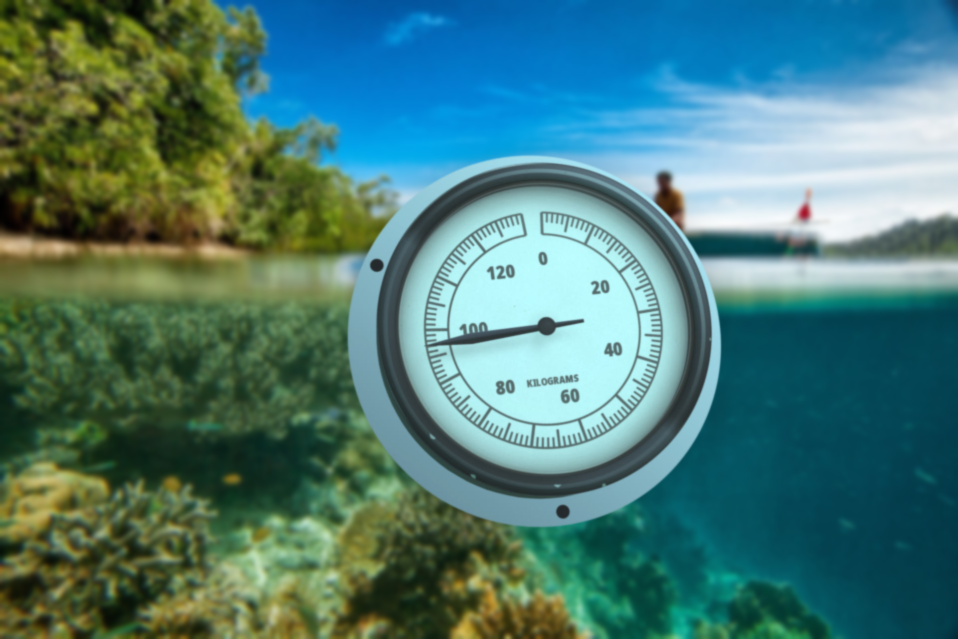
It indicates 97 kg
